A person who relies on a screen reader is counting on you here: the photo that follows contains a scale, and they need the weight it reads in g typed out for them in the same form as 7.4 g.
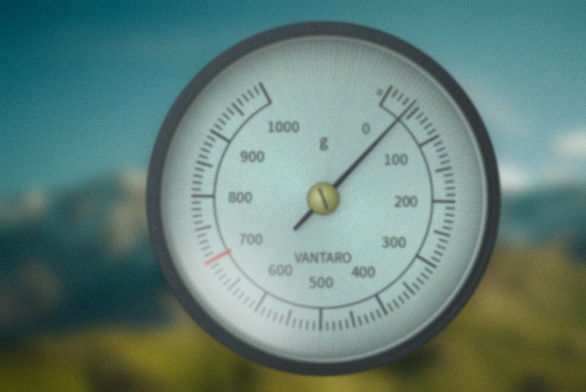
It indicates 40 g
